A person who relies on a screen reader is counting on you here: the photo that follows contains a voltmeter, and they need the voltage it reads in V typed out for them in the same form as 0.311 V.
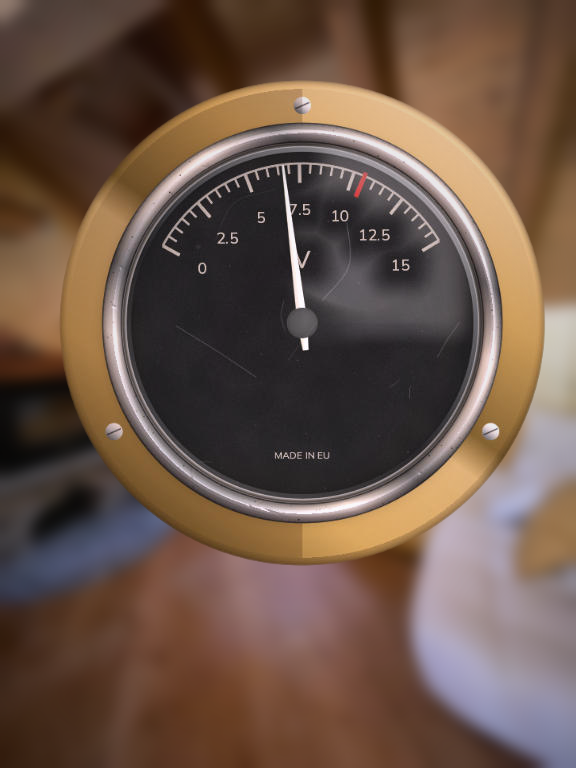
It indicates 6.75 V
